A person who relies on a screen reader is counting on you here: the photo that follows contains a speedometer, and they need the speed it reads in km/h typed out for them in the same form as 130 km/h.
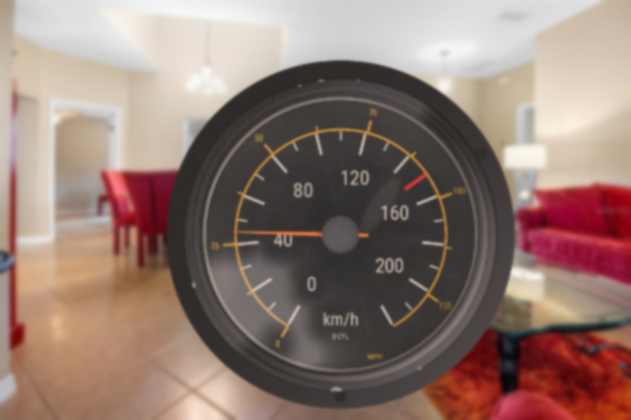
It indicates 45 km/h
